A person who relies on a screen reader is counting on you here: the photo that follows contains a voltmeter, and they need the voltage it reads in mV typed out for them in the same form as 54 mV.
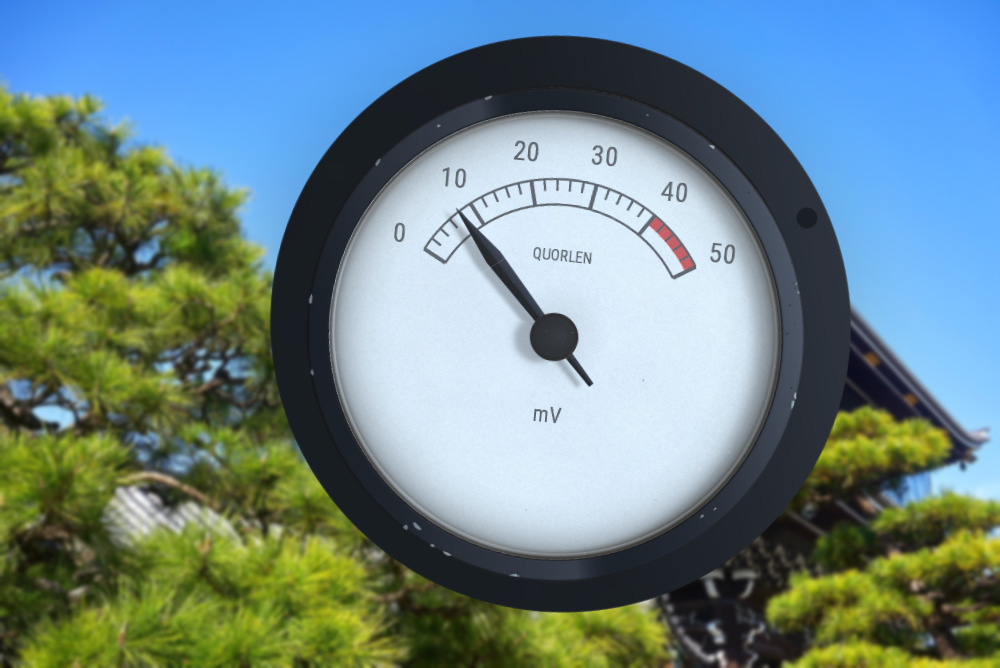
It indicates 8 mV
